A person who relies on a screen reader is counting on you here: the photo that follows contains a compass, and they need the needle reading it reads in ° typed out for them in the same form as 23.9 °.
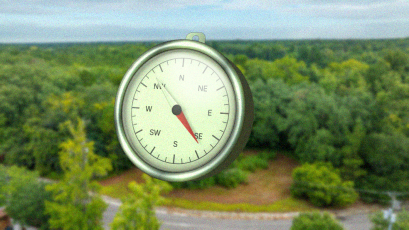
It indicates 140 °
